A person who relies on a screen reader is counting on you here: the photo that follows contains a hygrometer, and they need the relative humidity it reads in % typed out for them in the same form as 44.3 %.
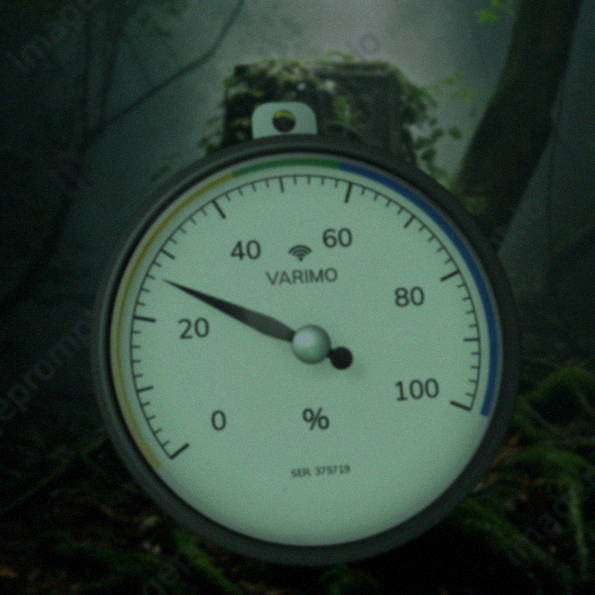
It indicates 26 %
